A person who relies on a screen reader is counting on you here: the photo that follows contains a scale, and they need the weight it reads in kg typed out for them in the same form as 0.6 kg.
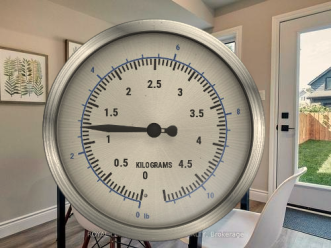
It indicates 1.2 kg
